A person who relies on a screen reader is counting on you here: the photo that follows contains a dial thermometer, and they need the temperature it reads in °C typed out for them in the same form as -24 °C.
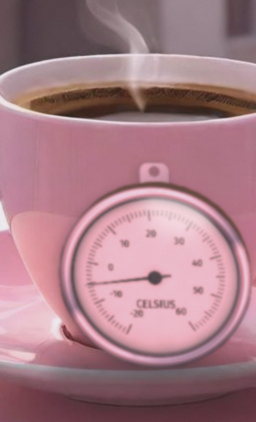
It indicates -5 °C
